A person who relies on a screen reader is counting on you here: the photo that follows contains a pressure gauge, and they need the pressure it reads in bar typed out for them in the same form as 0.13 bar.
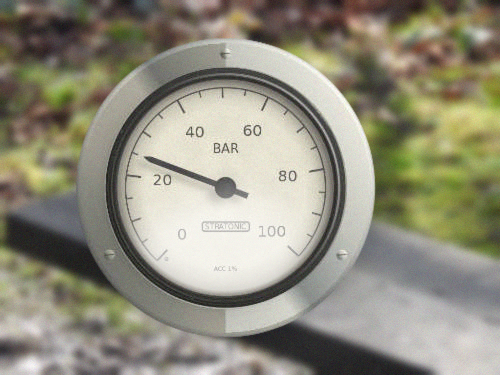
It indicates 25 bar
